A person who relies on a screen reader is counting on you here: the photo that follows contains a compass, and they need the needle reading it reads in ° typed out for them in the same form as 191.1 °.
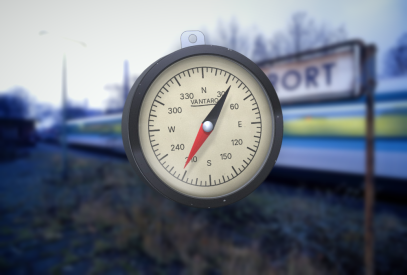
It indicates 215 °
